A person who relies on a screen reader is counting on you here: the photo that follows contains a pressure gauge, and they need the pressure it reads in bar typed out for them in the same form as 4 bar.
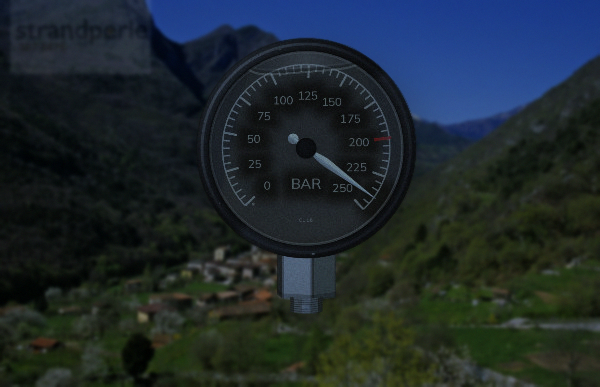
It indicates 240 bar
